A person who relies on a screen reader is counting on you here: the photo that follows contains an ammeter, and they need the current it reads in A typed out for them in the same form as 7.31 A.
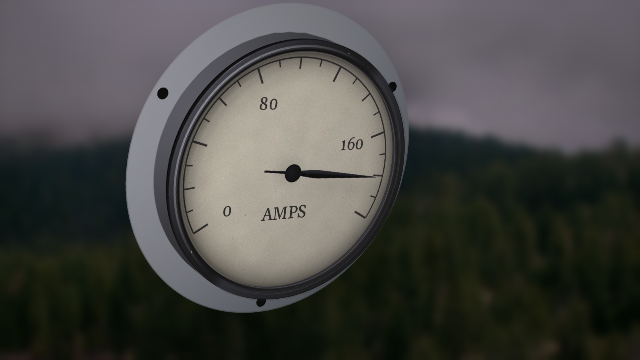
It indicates 180 A
